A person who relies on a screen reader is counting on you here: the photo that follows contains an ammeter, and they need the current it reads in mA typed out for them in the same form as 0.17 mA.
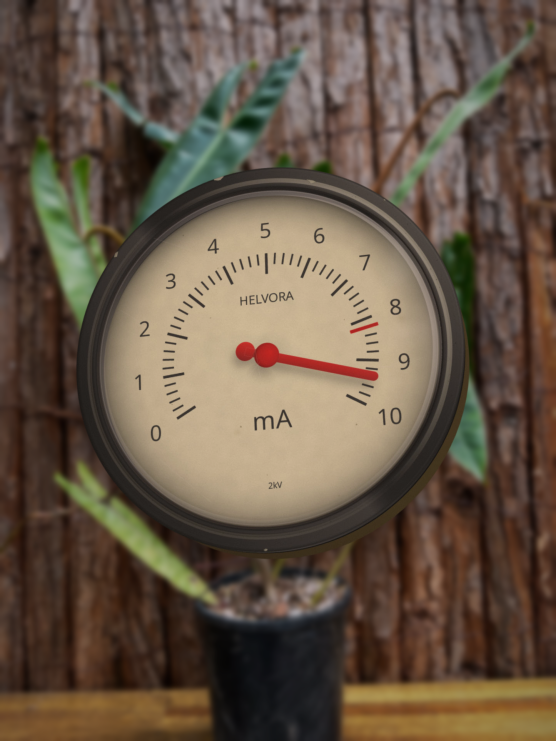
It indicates 9.4 mA
